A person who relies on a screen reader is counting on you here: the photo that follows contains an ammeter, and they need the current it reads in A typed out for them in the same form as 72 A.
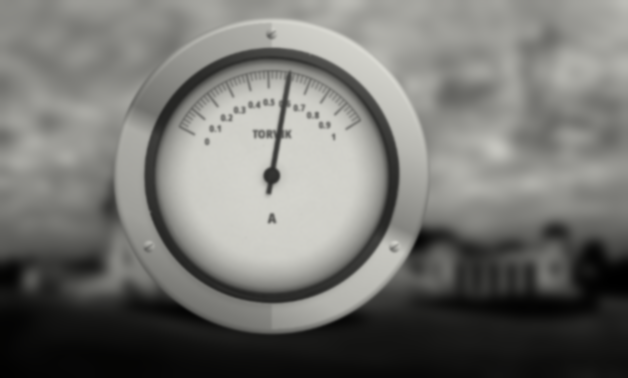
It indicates 0.6 A
